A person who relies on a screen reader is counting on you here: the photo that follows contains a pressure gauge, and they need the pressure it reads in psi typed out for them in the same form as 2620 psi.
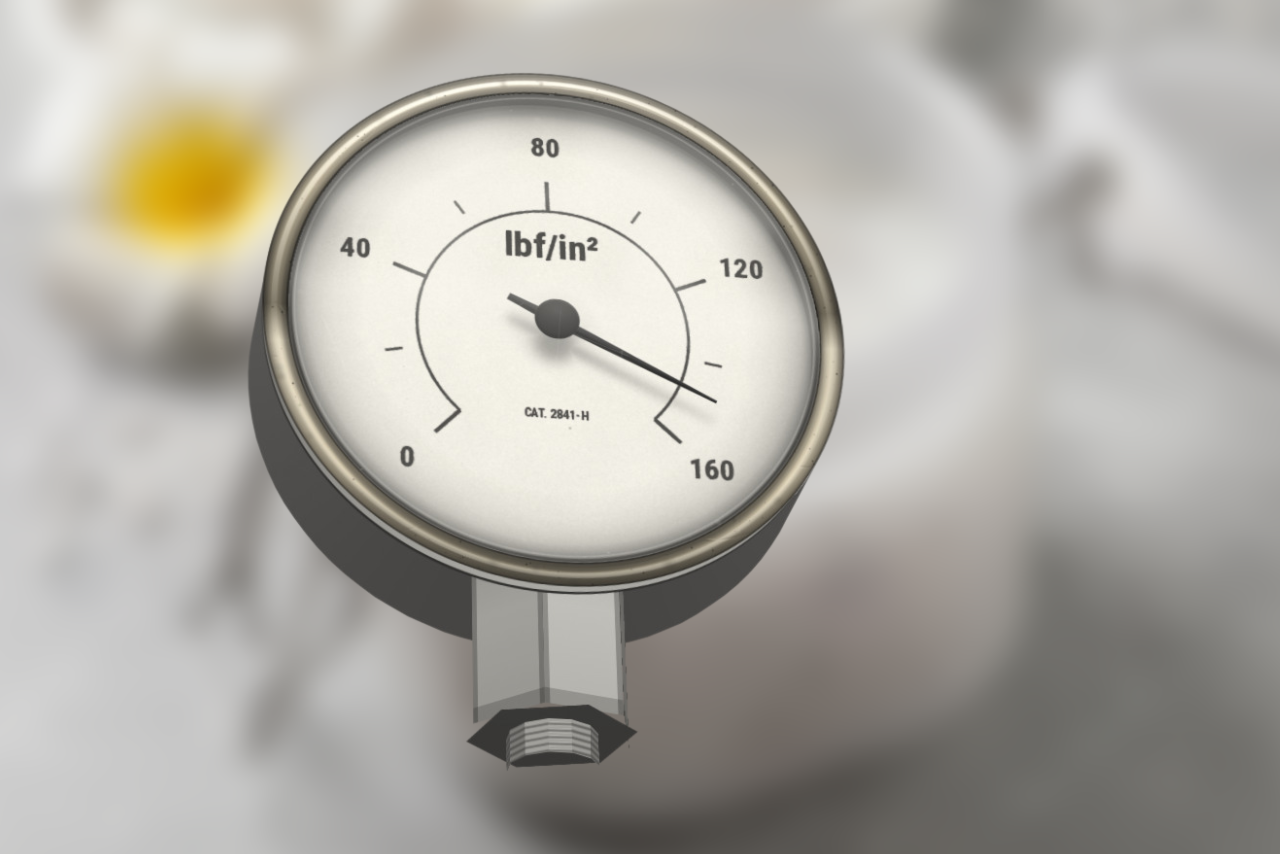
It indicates 150 psi
